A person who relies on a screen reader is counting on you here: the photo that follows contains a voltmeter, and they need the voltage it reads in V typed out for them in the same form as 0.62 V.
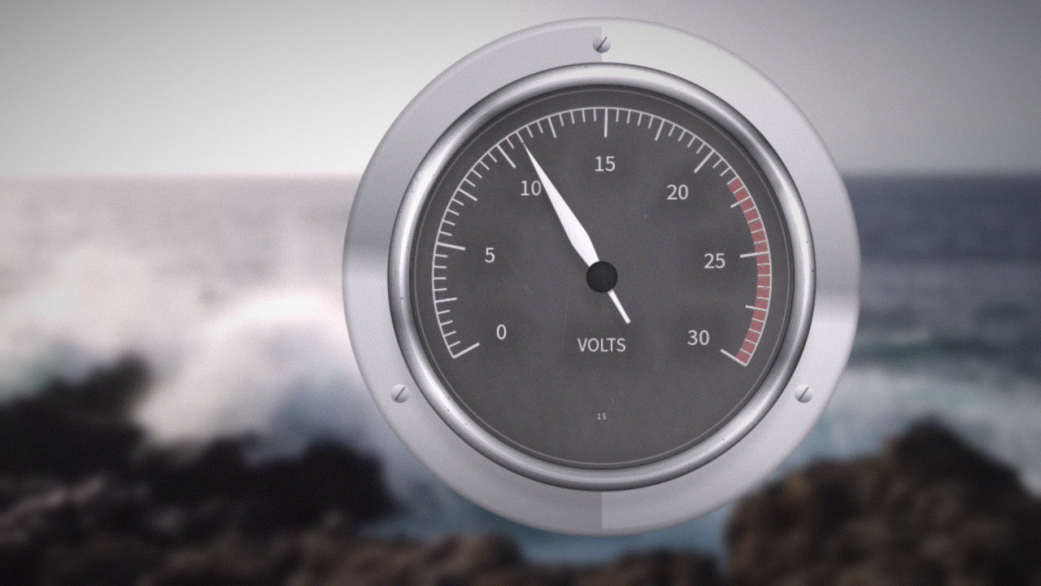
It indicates 11 V
